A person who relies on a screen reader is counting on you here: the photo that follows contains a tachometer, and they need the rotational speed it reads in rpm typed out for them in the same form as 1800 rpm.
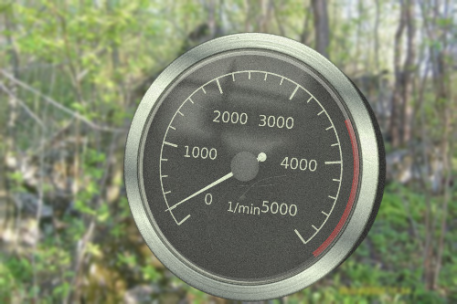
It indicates 200 rpm
